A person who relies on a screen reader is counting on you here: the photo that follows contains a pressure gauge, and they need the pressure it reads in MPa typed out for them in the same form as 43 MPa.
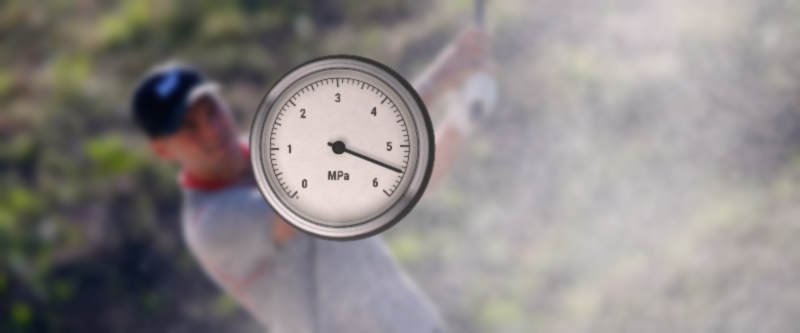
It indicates 5.5 MPa
